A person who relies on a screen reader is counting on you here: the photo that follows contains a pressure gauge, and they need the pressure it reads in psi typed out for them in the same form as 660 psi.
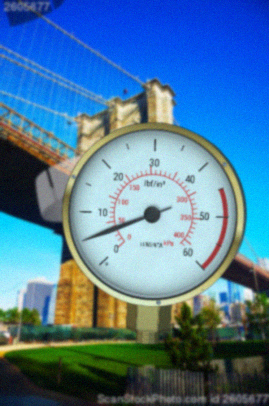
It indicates 5 psi
